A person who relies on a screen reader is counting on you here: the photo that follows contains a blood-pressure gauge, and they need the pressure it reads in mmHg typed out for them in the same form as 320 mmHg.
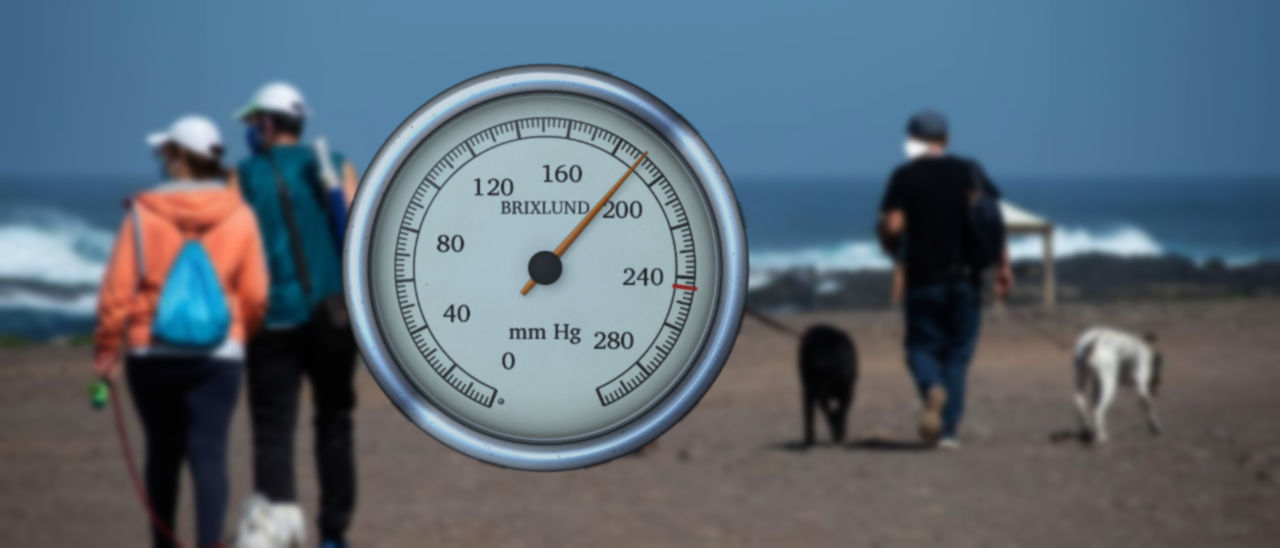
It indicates 190 mmHg
